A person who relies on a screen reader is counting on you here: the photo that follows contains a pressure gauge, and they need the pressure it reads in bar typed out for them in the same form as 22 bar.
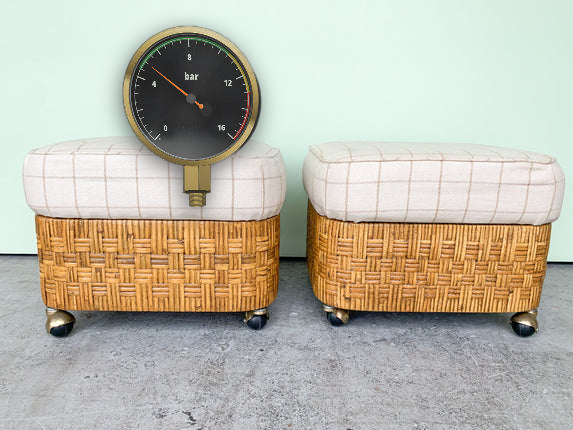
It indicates 5 bar
